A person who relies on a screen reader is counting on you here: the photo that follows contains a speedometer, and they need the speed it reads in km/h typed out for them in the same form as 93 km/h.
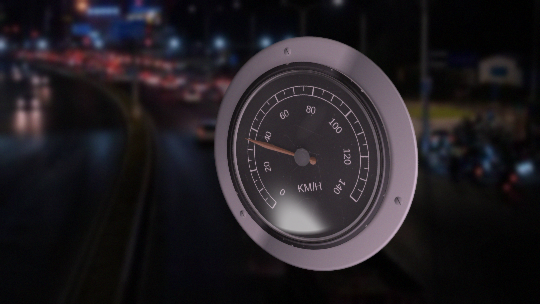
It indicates 35 km/h
